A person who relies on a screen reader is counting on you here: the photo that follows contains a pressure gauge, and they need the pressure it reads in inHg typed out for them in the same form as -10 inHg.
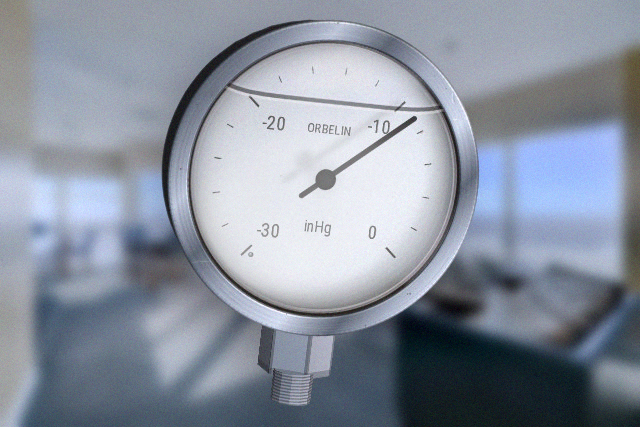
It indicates -9 inHg
